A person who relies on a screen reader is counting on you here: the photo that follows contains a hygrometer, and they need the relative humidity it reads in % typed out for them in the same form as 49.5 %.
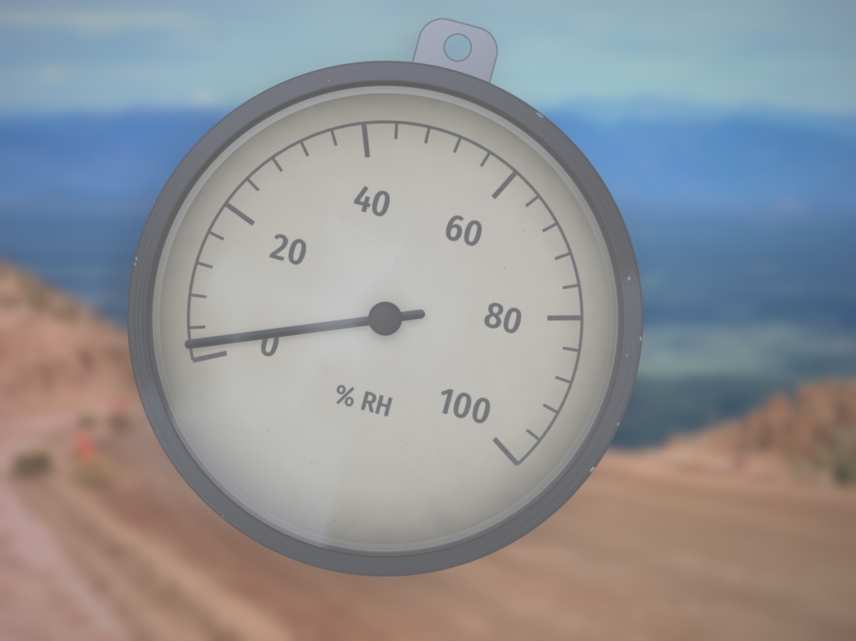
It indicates 2 %
